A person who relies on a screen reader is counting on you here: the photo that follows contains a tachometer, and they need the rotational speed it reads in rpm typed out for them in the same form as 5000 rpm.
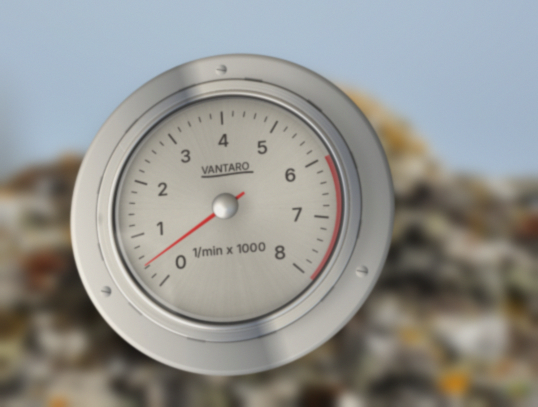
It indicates 400 rpm
